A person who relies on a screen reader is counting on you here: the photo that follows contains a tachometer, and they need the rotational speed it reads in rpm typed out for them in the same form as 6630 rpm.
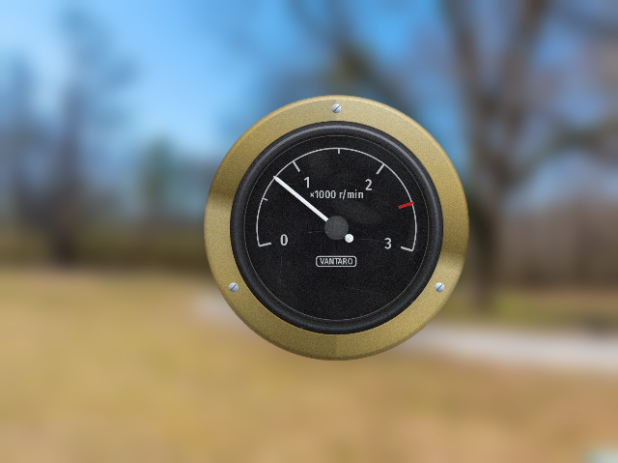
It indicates 750 rpm
